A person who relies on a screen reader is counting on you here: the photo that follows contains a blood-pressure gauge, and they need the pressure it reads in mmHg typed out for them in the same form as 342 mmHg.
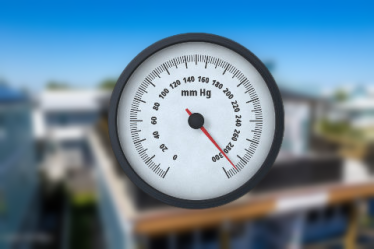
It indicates 290 mmHg
